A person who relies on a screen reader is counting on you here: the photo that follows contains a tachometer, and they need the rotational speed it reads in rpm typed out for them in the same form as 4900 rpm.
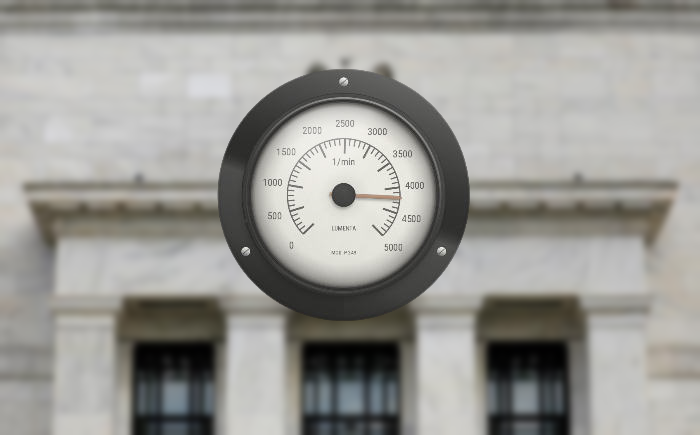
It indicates 4200 rpm
